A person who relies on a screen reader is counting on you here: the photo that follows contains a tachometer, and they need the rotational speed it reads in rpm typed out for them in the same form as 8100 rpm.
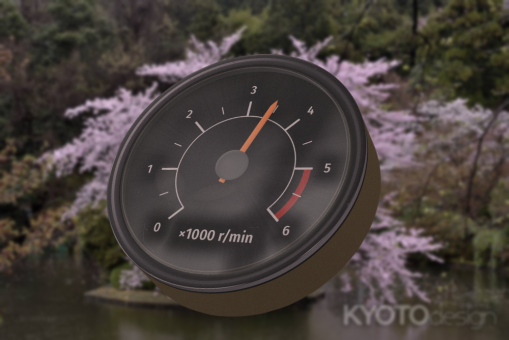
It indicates 3500 rpm
